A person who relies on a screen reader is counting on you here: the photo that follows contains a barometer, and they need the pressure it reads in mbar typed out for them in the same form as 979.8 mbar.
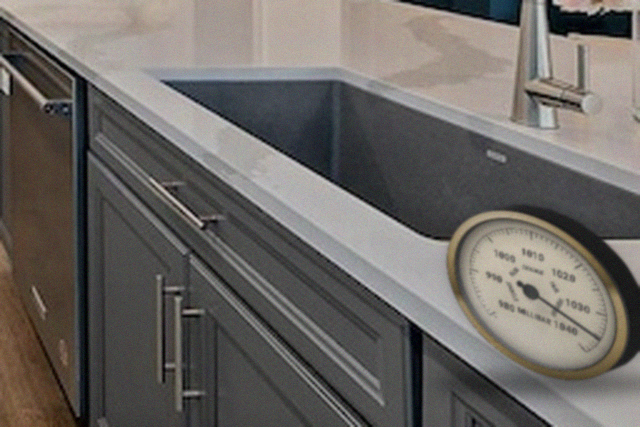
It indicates 1035 mbar
